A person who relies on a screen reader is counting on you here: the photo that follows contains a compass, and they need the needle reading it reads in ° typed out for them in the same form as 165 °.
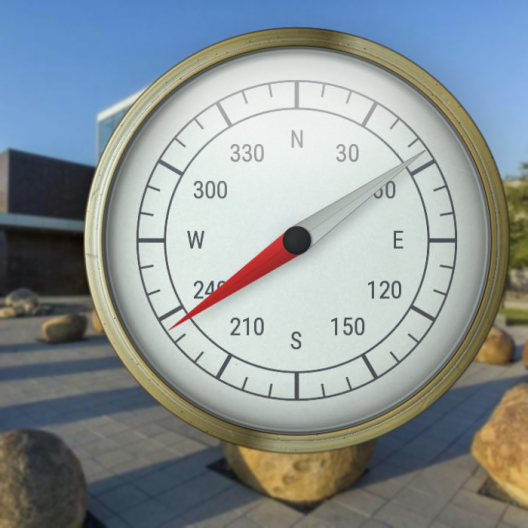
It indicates 235 °
